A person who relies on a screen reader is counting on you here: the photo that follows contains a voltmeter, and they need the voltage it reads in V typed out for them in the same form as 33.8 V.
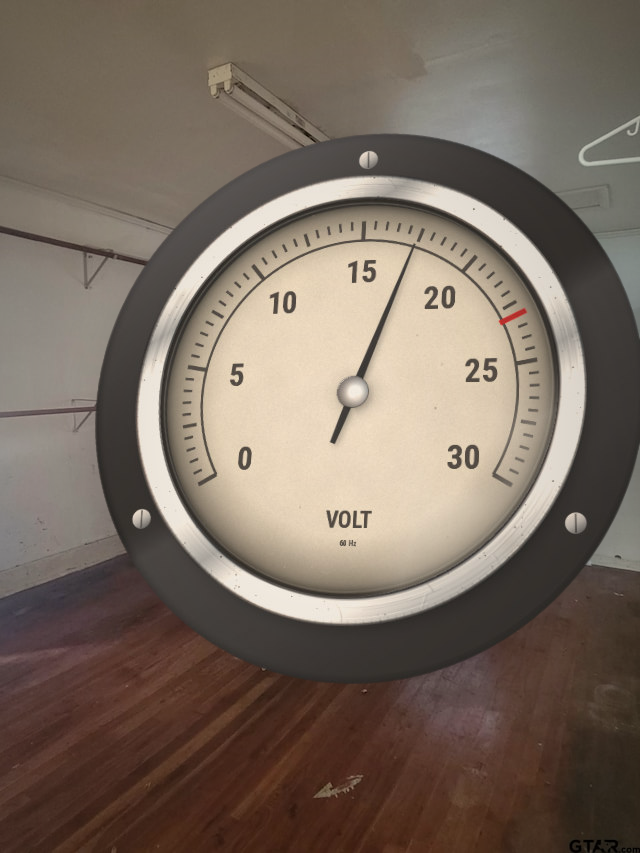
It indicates 17.5 V
